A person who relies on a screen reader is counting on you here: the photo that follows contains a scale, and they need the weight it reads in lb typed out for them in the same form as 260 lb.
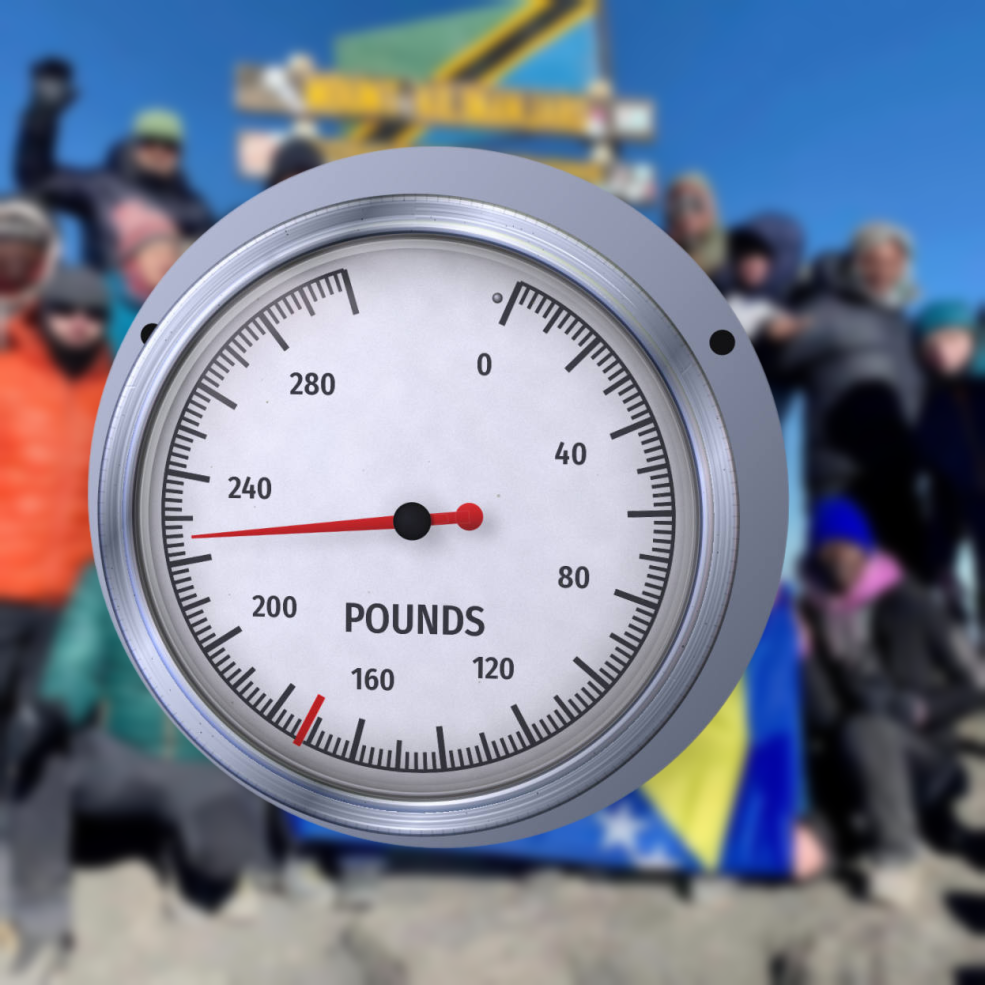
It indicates 226 lb
